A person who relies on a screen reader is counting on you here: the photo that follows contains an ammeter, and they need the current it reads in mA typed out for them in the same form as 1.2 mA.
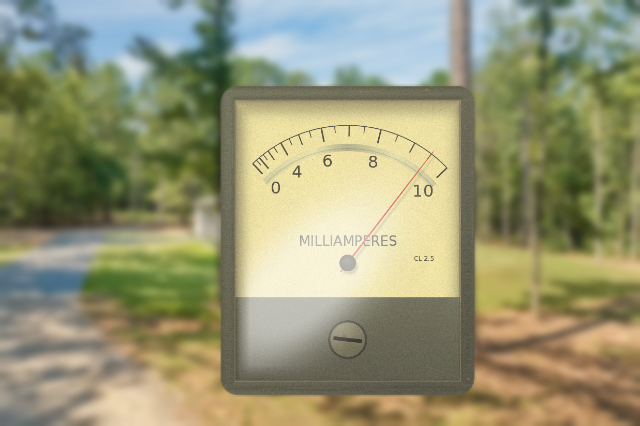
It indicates 9.5 mA
